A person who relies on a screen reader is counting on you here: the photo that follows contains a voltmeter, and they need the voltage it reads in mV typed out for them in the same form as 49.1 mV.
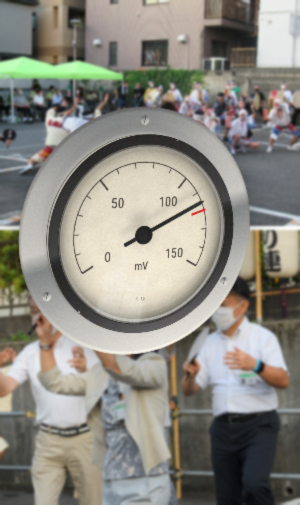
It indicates 115 mV
